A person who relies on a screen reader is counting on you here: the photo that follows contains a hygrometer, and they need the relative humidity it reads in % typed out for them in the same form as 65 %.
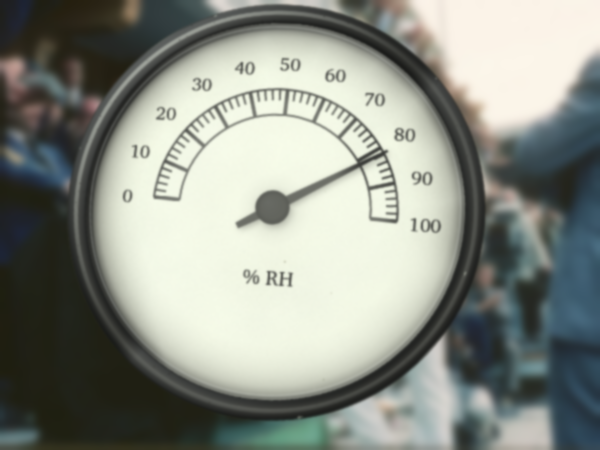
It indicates 82 %
